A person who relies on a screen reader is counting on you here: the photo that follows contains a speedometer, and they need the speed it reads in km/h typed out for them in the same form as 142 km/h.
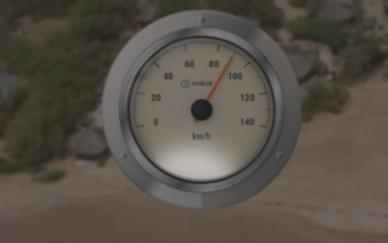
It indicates 90 km/h
